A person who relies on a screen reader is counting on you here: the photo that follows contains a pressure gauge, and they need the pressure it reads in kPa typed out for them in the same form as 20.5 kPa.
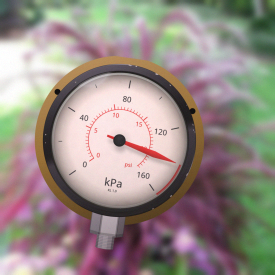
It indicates 140 kPa
